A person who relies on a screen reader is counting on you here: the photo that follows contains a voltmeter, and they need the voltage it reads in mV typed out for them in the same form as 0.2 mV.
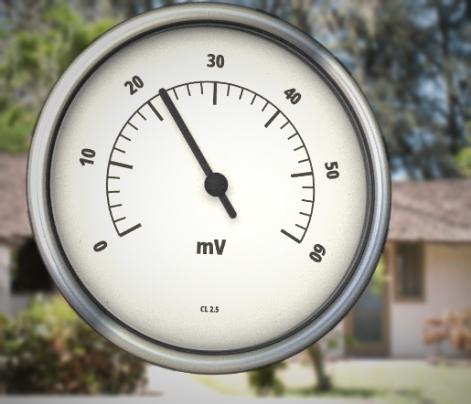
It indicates 22 mV
